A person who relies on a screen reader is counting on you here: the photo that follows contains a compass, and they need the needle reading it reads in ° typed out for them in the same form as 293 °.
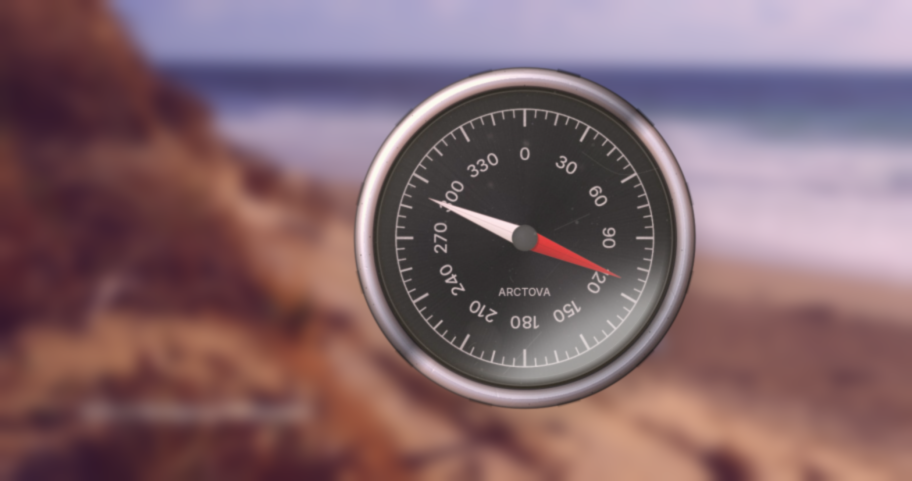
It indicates 112.5 °
